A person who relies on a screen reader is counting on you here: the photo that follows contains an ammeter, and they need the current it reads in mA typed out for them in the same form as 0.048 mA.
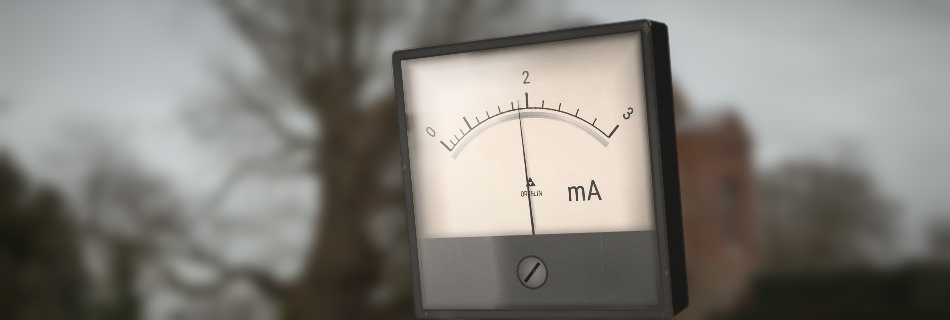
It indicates 1.9 mA
